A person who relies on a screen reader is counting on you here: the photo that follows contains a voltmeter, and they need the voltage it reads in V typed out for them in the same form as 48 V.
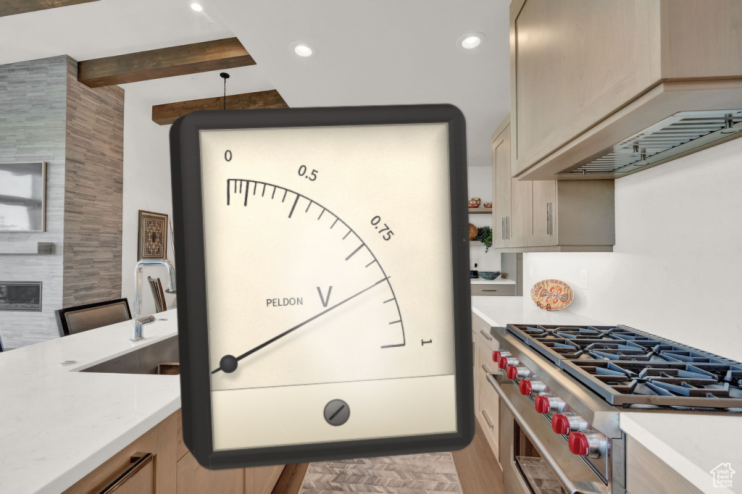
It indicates 0.85 V
